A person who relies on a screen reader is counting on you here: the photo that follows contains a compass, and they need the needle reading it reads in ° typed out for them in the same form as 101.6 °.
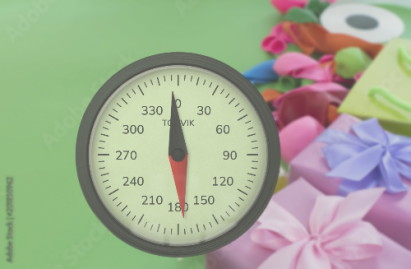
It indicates 175 °
